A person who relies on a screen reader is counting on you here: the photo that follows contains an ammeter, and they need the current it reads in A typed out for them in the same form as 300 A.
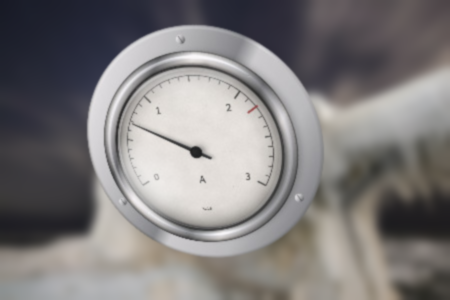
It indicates 0.7 A
